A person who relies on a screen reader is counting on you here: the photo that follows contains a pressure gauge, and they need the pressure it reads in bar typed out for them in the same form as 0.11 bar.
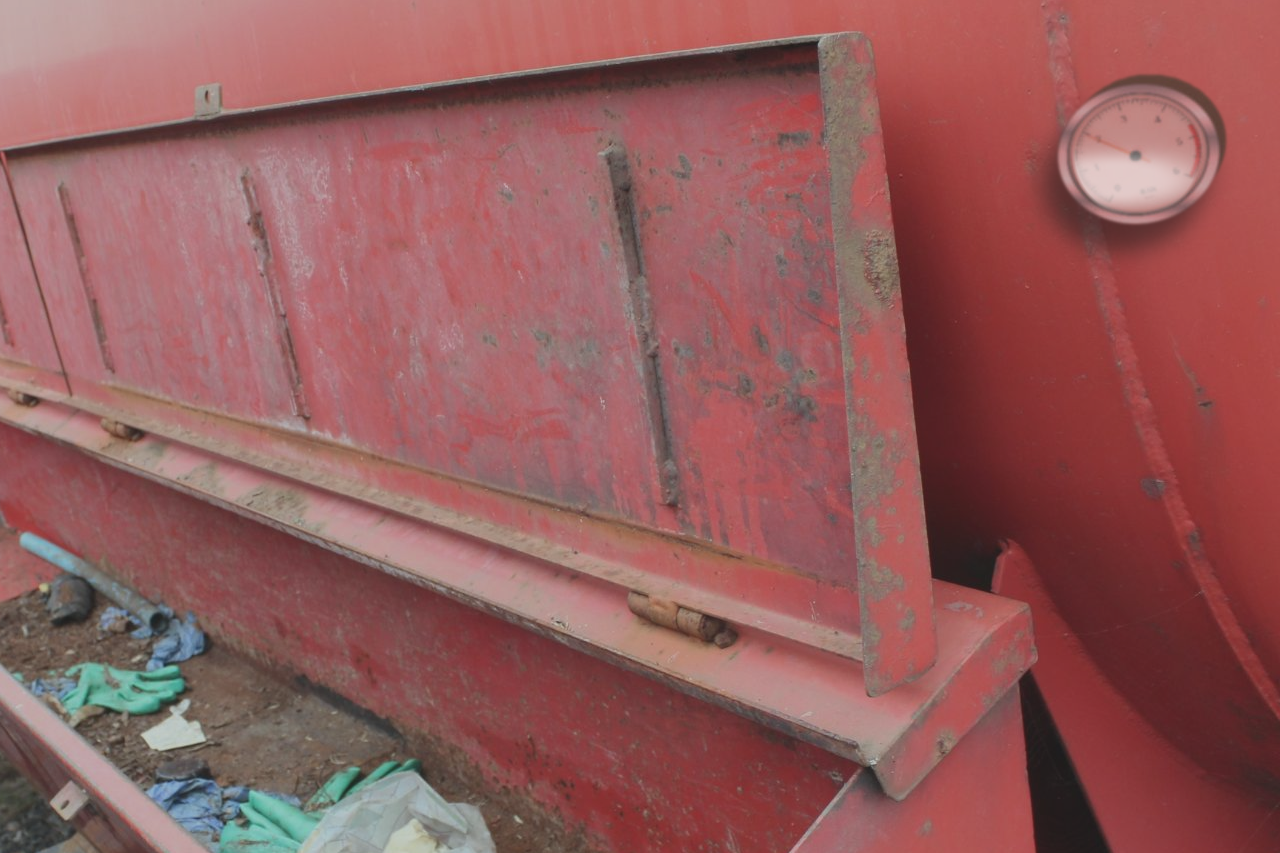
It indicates 2 bar
